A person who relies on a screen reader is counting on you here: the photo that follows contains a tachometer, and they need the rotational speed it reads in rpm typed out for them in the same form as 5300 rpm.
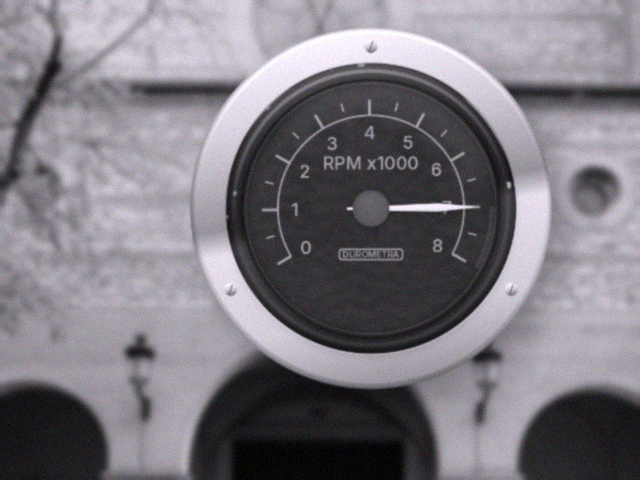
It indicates 7000 rpm
